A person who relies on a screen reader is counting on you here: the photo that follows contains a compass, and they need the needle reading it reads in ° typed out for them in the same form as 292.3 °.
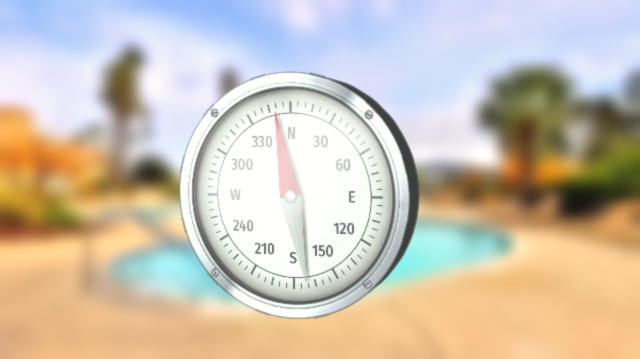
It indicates 350 °
